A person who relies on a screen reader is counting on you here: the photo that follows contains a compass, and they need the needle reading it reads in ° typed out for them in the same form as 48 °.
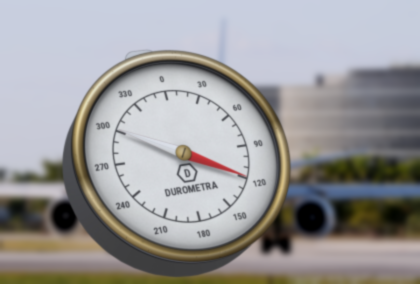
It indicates 120 °
